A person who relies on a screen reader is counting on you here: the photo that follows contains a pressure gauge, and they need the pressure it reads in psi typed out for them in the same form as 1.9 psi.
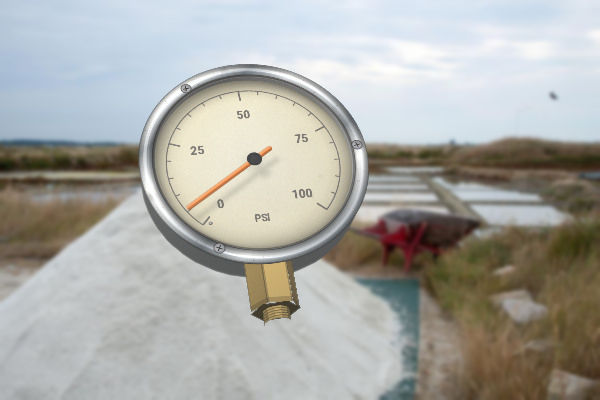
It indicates 5 psi
